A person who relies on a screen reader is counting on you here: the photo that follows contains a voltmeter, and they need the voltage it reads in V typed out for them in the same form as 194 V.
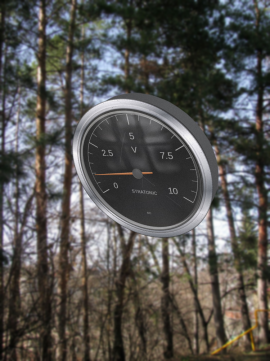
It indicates 1 V
